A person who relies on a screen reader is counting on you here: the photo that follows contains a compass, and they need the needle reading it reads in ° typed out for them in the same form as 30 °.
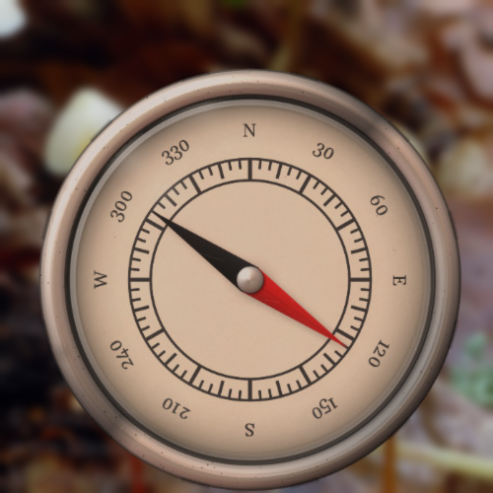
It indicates 125 °
